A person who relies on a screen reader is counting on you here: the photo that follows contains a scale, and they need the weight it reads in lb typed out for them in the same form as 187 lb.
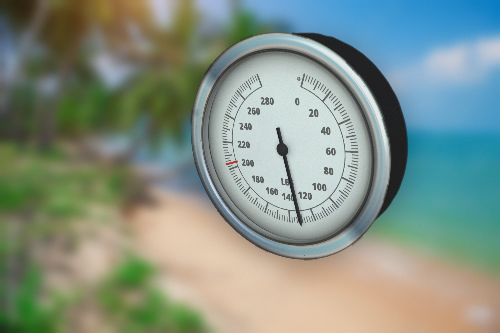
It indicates 130 lb
